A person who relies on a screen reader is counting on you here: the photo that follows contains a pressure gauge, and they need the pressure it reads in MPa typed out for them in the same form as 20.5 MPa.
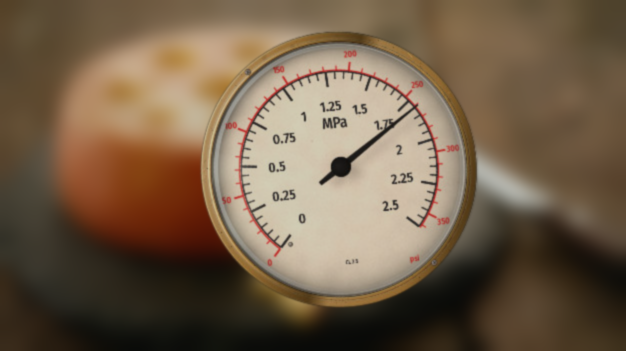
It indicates 1.8 MPa
